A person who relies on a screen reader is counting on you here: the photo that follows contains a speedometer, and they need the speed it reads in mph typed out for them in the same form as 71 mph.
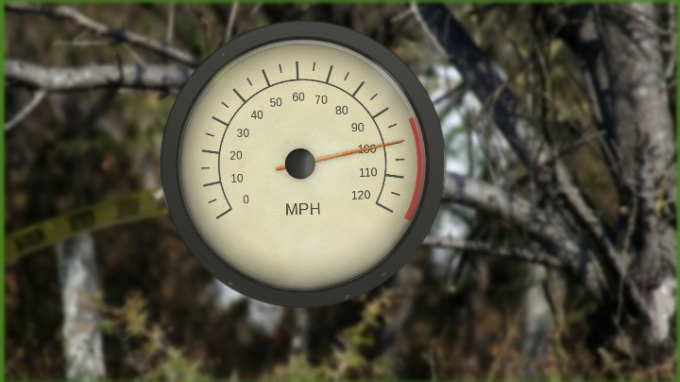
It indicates 100 mph
